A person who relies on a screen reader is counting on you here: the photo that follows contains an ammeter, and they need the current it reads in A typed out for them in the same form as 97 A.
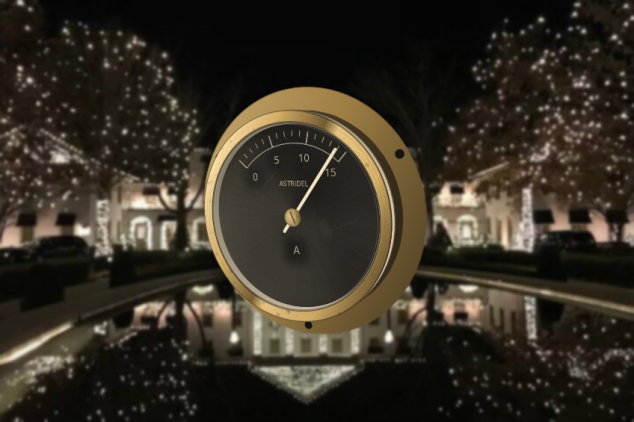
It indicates 14 A
